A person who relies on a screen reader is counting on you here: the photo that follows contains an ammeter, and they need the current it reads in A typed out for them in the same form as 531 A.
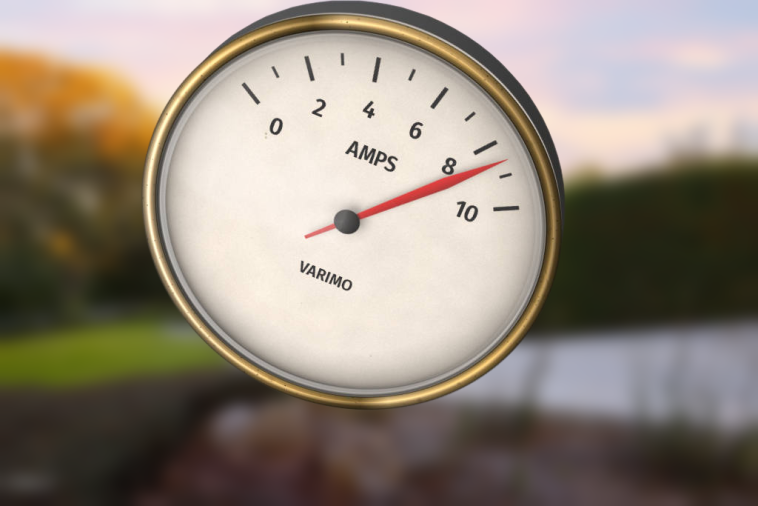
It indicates 8.5 A
